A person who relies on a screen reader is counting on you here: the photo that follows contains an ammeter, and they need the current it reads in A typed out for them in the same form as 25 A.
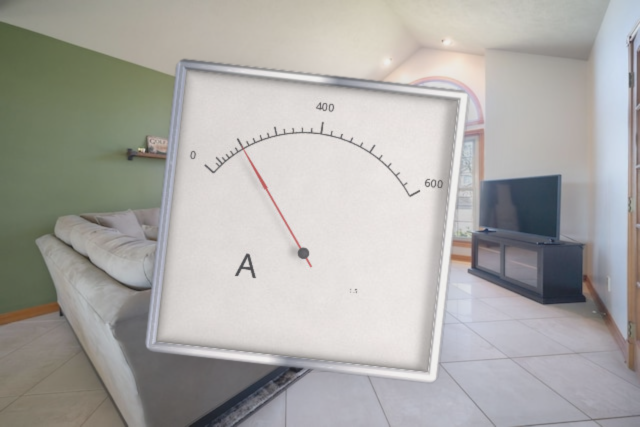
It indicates 200 A
